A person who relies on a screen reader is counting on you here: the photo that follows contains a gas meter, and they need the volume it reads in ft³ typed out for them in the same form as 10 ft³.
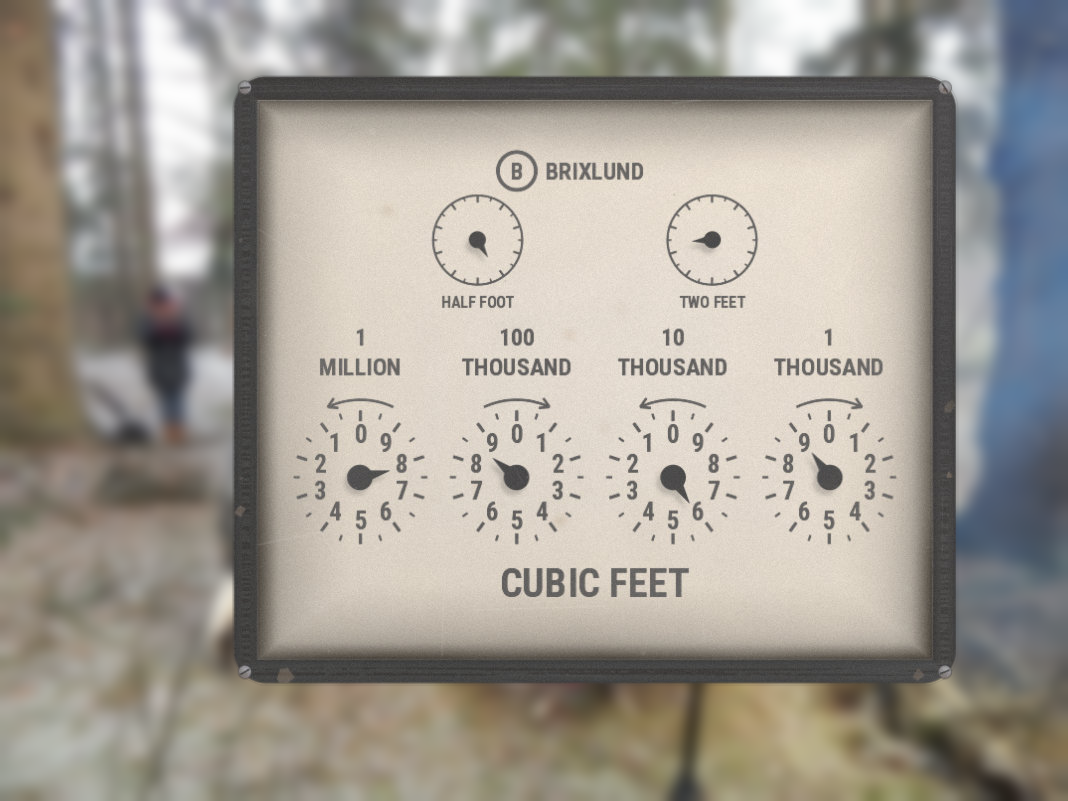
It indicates 785900 ft³
